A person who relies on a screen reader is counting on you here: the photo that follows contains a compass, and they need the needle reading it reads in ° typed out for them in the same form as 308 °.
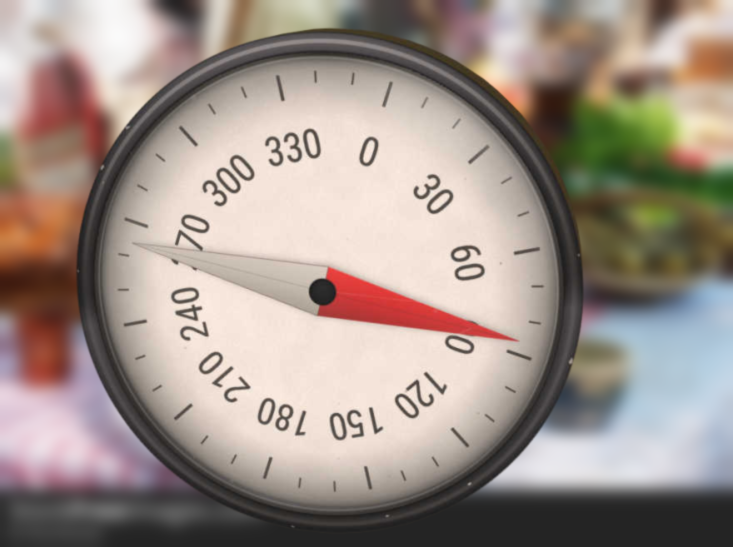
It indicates 85 °
